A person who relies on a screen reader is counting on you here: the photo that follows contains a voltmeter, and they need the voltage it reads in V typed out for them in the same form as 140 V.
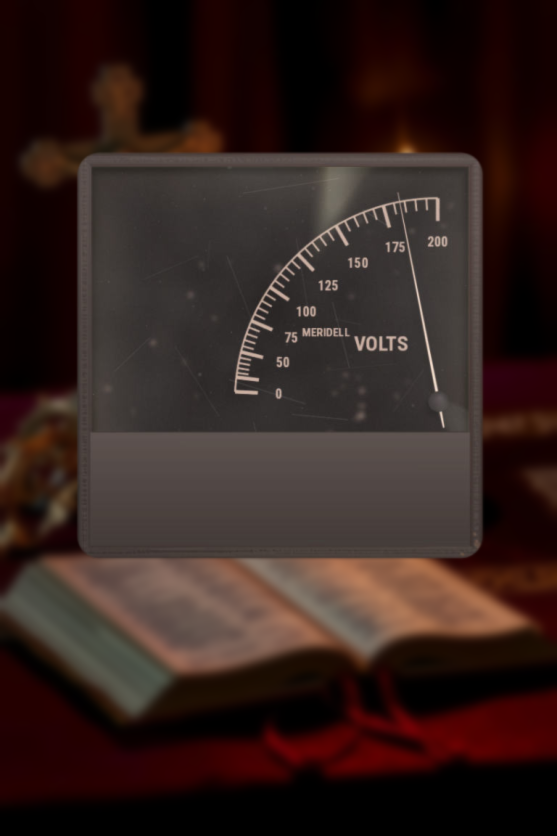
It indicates 182.5 V
